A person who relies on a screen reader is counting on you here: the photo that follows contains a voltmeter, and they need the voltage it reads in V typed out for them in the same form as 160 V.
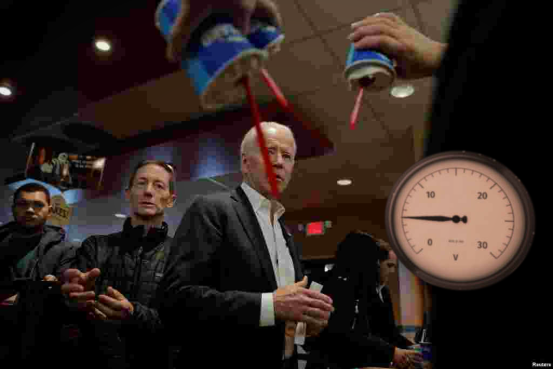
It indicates 5 V
